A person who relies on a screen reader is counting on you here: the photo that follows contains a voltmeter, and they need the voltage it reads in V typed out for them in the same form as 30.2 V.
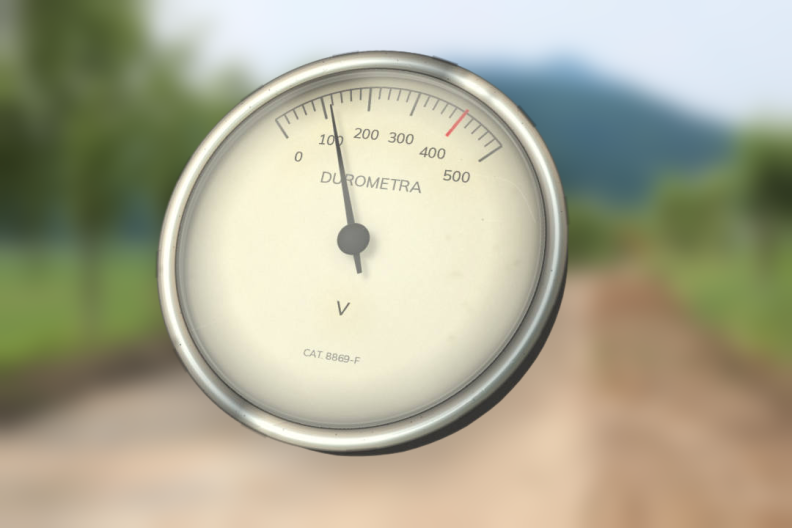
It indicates 120 V
